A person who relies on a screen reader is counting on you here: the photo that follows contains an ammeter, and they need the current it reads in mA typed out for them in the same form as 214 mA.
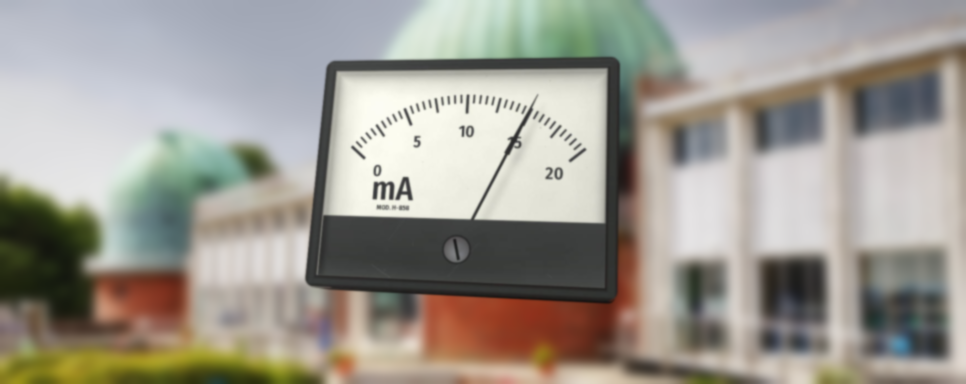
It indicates 15 mA
